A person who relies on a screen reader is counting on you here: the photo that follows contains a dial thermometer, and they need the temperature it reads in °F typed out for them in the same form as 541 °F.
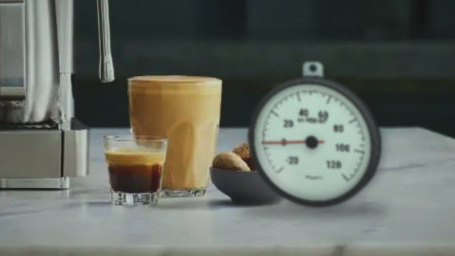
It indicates 0 °F
